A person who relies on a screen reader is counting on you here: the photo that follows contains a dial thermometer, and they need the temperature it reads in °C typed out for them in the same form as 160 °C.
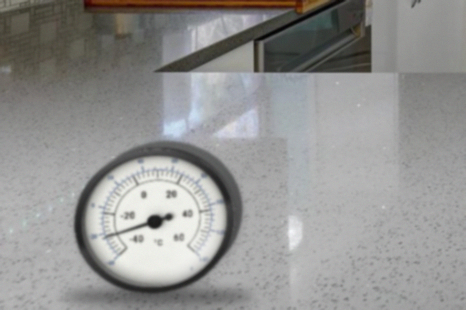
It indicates -30 °C
